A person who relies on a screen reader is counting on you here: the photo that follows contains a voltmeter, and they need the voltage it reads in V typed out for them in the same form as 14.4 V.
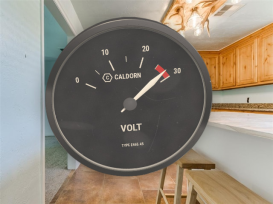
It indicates 27.5 V
